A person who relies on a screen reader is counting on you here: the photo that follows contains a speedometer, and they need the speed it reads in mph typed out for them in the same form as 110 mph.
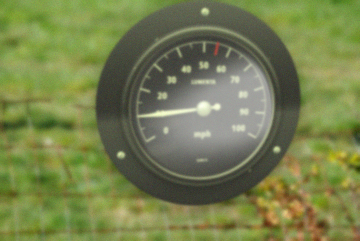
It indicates 10 mph
